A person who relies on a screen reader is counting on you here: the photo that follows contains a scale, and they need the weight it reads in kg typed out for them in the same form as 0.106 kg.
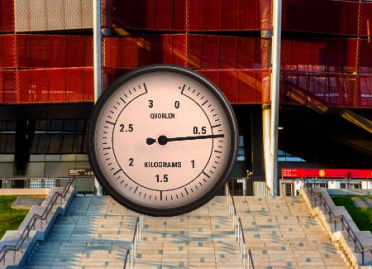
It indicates 0.6 kg
